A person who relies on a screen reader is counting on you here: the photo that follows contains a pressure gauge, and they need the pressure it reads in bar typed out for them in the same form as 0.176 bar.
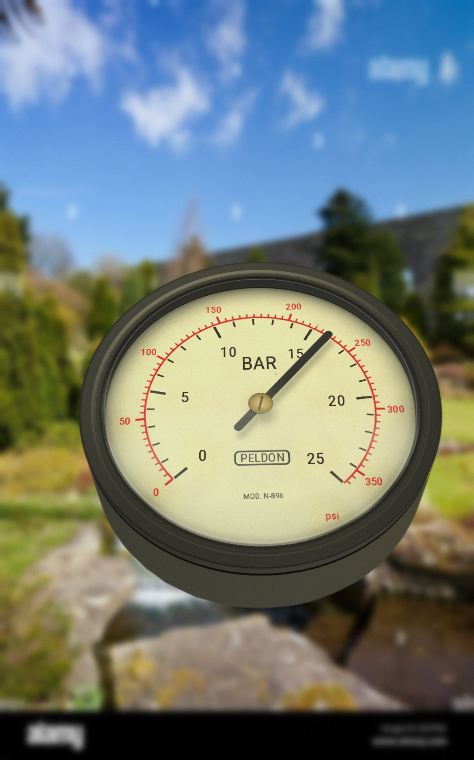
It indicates 16 bar
